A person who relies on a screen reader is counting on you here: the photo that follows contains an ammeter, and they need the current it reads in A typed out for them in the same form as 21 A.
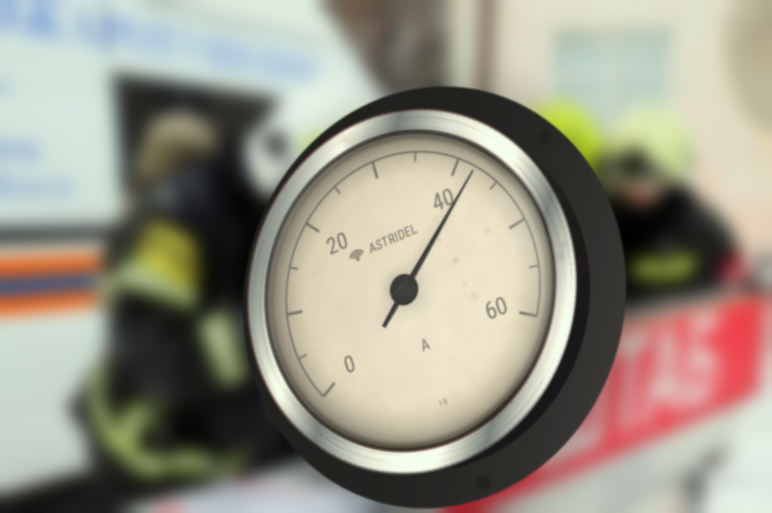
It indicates 42.5 A
